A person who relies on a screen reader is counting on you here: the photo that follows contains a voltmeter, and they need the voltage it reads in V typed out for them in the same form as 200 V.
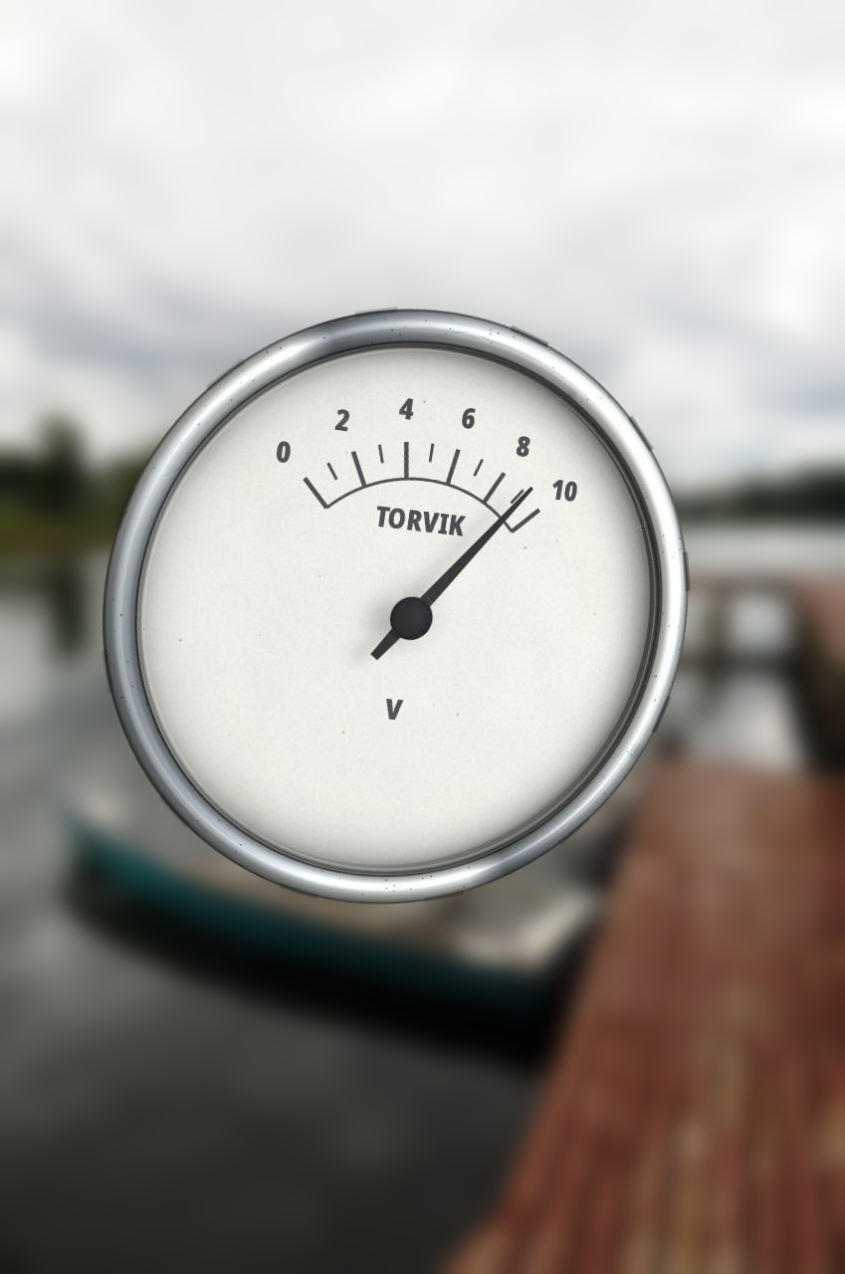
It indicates 9 V
